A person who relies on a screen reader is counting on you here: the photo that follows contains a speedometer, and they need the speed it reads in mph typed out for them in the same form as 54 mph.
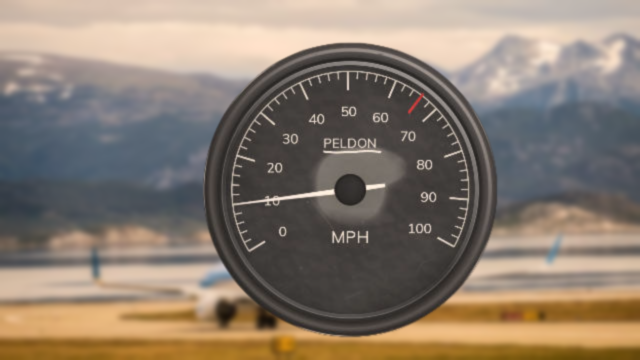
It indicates 10 mph
